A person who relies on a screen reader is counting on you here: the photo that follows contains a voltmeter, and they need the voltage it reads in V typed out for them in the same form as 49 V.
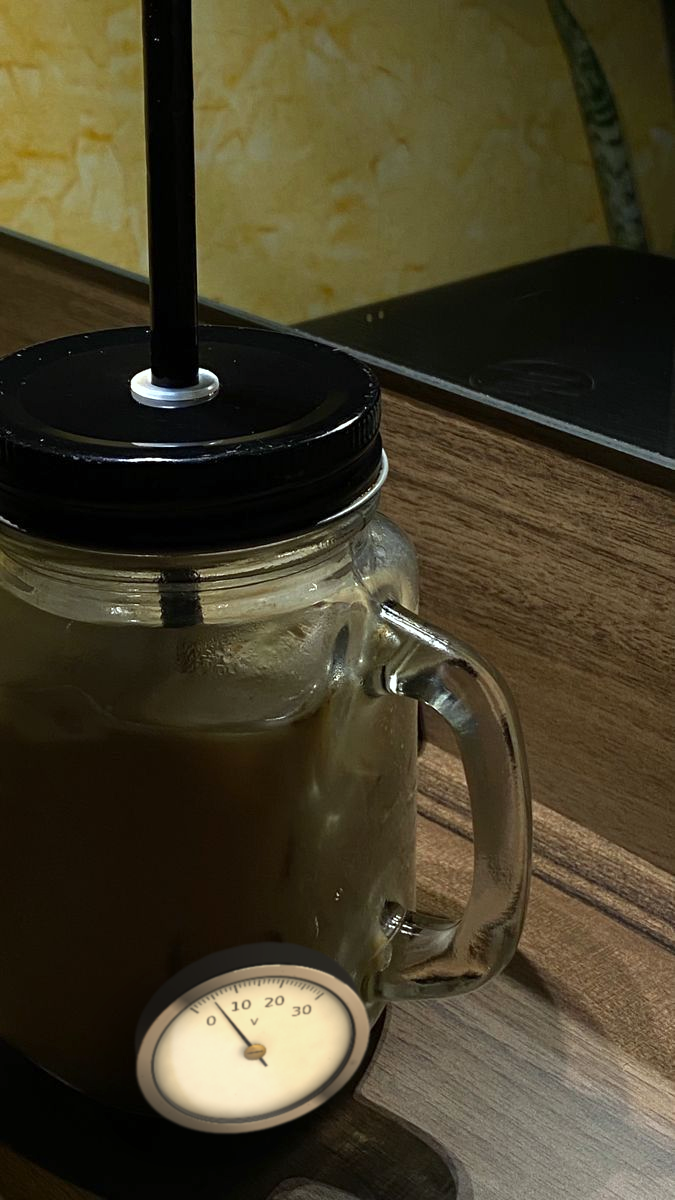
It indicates 5 V
